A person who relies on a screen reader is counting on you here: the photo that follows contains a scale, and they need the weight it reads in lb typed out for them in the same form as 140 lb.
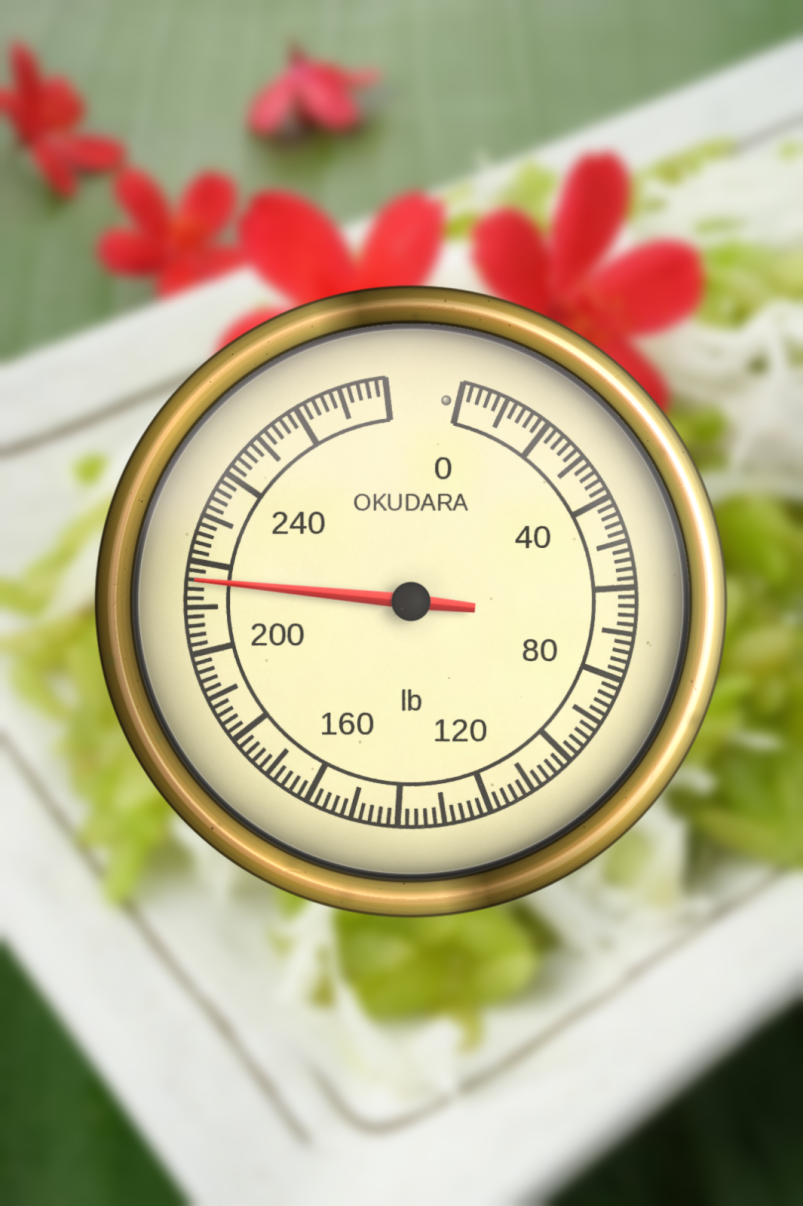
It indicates 216 lb
